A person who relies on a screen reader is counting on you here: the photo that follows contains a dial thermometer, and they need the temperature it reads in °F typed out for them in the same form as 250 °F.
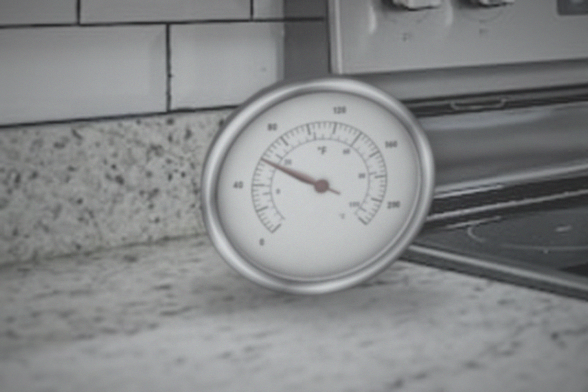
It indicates 60 °F
